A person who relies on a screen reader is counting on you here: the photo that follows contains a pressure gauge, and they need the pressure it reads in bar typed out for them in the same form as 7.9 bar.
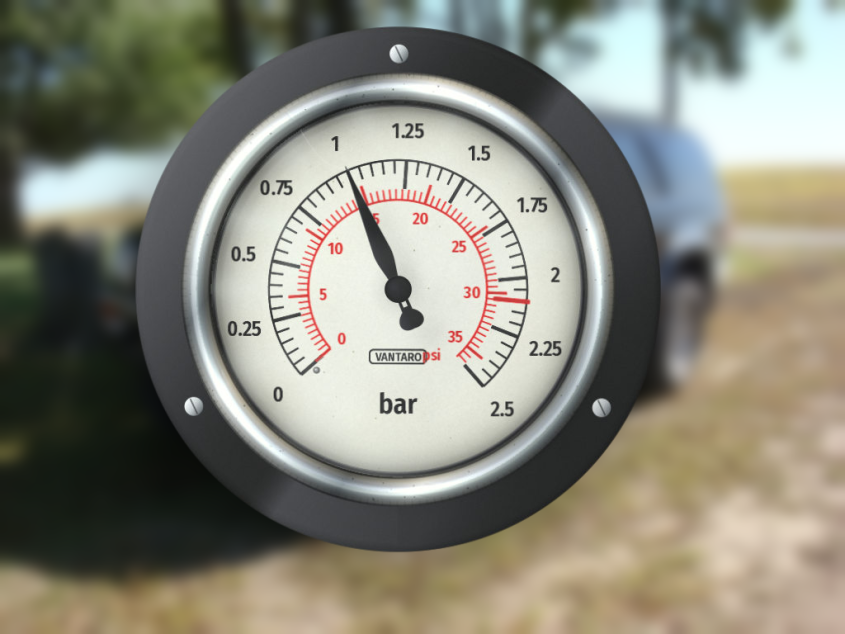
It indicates 1 bar
